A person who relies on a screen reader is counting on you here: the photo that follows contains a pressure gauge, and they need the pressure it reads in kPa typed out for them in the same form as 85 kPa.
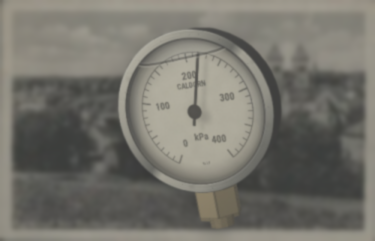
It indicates 220 kPa
